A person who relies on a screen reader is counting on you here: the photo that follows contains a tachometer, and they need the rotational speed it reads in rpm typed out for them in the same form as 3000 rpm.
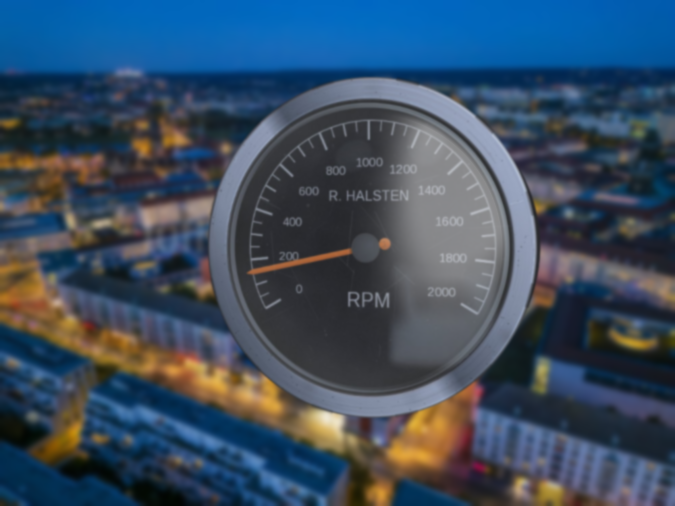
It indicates 150 rpm
